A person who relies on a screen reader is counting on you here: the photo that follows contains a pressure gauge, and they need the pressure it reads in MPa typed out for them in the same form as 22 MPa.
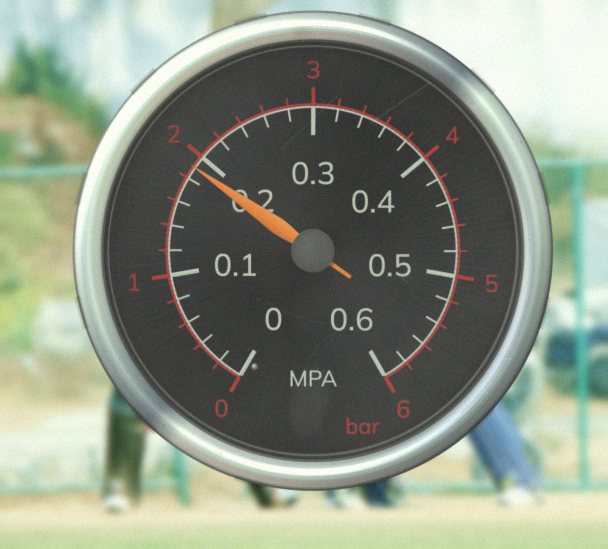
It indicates 0.19 MPa
